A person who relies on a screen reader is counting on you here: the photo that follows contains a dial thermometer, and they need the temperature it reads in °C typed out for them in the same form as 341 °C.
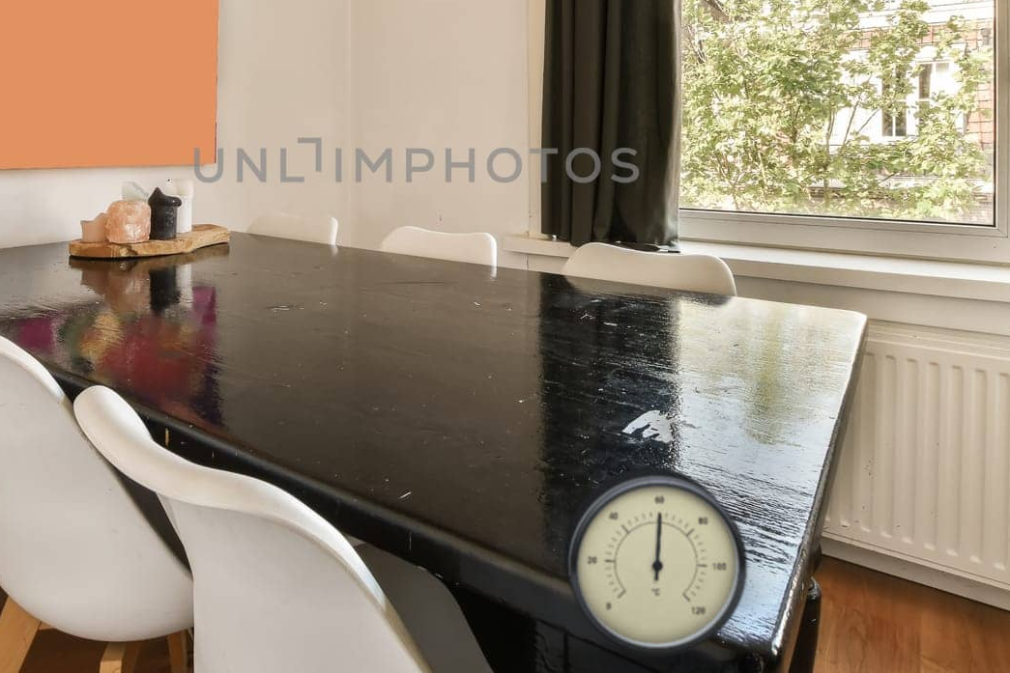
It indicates 60 °C
